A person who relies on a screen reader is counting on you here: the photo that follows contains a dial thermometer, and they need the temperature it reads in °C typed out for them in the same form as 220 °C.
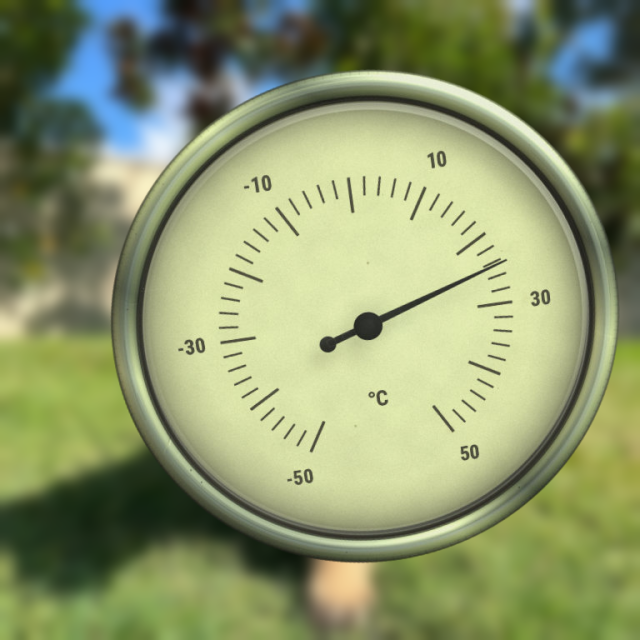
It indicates 24 °C
